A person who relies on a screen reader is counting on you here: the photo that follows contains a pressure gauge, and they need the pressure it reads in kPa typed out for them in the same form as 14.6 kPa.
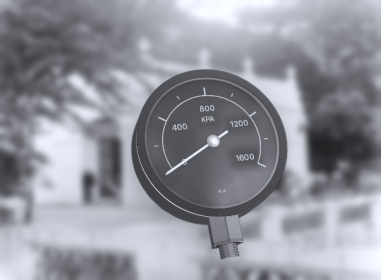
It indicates 0 kPa
